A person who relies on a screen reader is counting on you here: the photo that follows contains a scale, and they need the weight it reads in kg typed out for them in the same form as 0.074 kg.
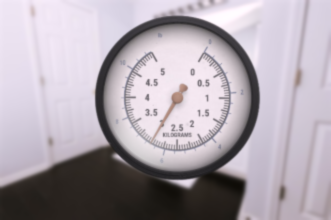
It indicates 3 kg
